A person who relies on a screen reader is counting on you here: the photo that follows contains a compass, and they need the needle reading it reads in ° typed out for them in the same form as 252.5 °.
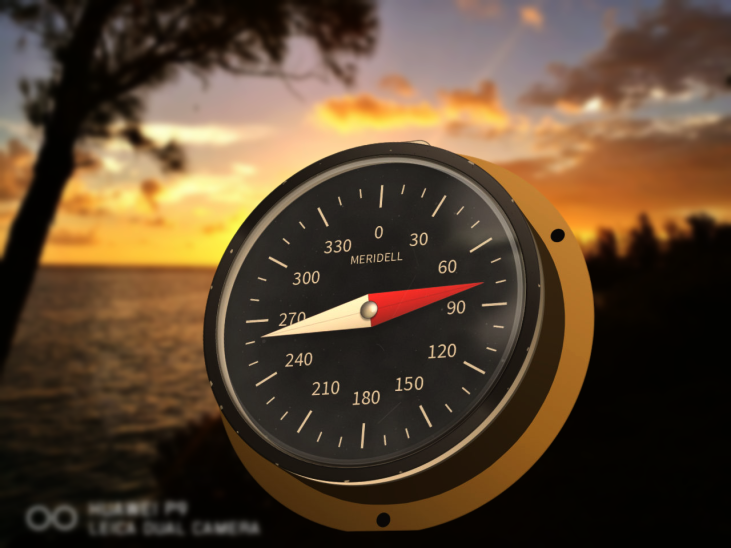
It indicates 80 °
